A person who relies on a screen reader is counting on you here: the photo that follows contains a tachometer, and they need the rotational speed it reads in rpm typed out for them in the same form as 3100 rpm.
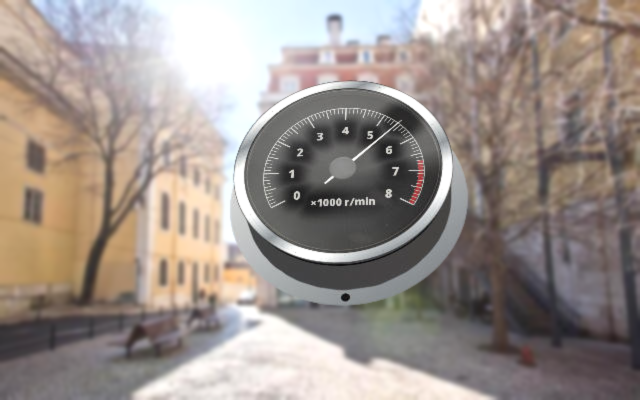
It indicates 5500 rpm
